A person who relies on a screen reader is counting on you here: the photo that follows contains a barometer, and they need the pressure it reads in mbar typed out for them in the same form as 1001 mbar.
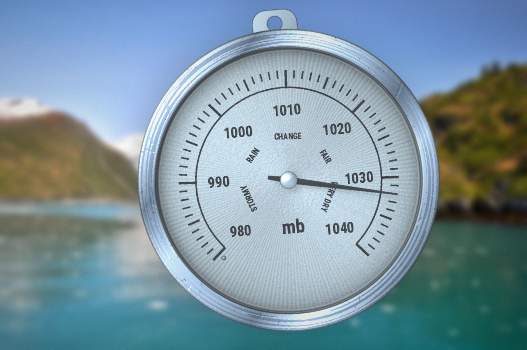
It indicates 1032 mbar
